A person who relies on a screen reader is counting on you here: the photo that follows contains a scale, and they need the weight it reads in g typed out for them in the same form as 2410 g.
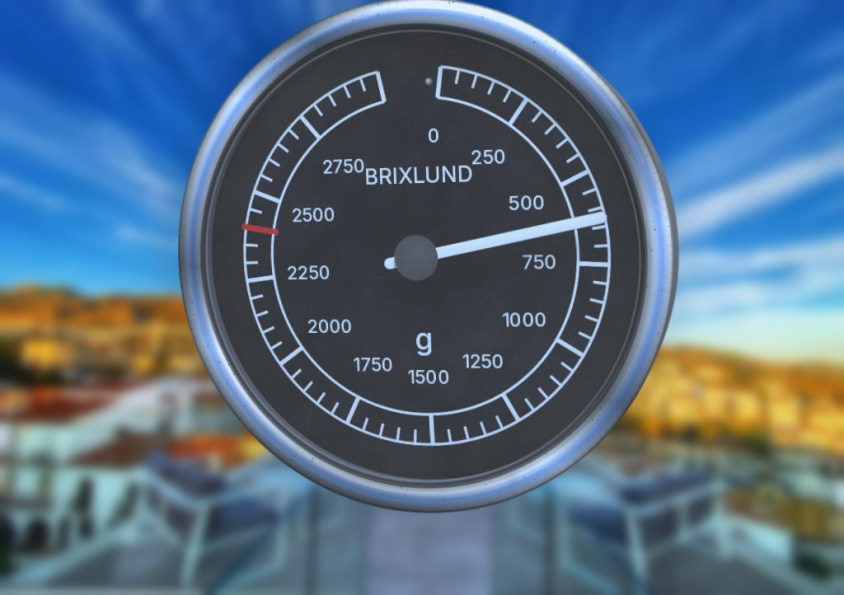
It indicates 625 g
